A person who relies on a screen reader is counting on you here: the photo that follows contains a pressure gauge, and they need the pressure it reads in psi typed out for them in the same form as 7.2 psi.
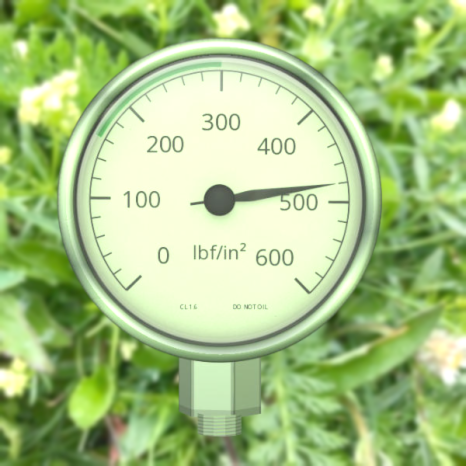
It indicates 480 psi
